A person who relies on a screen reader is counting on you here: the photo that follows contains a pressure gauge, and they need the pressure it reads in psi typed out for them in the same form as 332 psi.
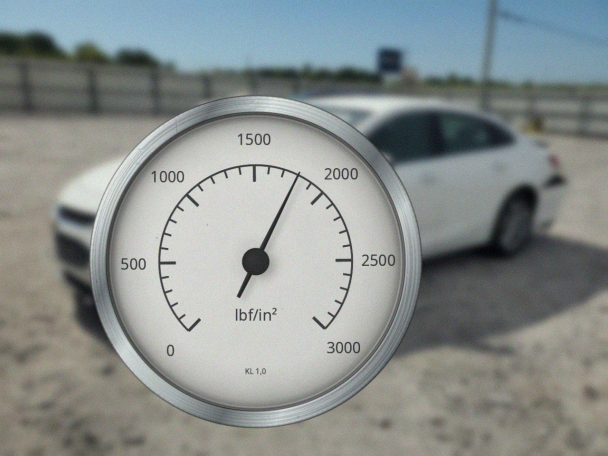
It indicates 1800 psi
